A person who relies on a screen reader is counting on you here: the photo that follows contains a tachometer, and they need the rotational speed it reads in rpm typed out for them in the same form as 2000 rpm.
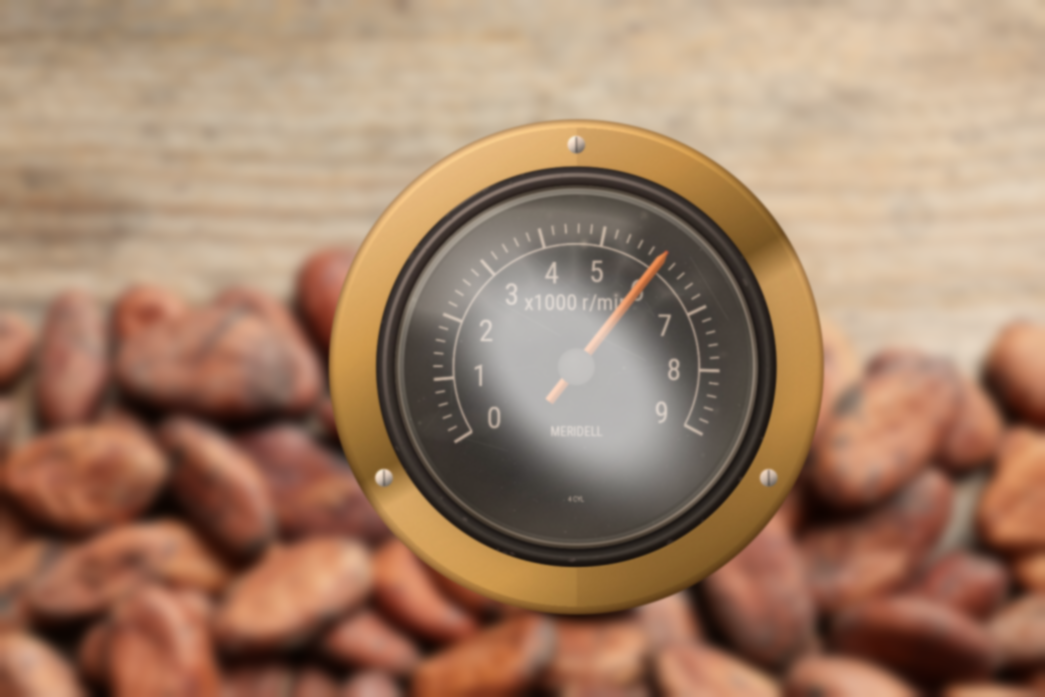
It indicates 6000 rpm
